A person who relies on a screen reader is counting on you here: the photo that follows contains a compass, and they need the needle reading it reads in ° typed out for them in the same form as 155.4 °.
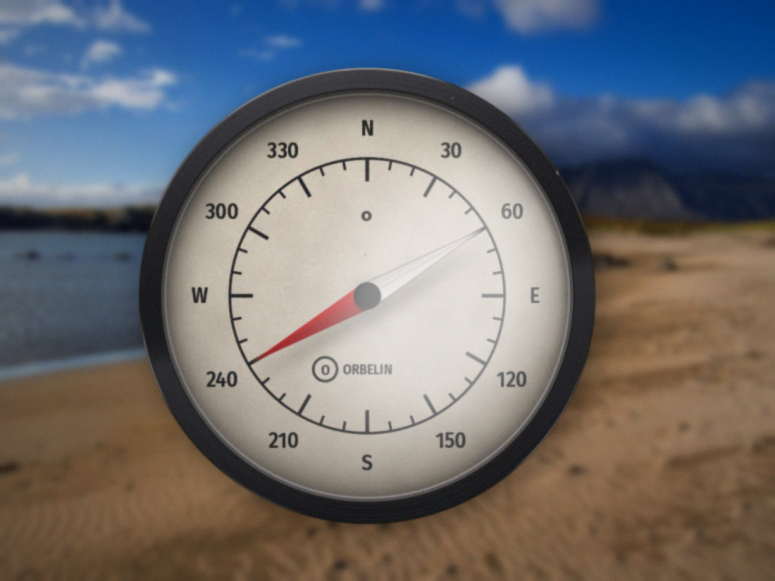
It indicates 240 °
